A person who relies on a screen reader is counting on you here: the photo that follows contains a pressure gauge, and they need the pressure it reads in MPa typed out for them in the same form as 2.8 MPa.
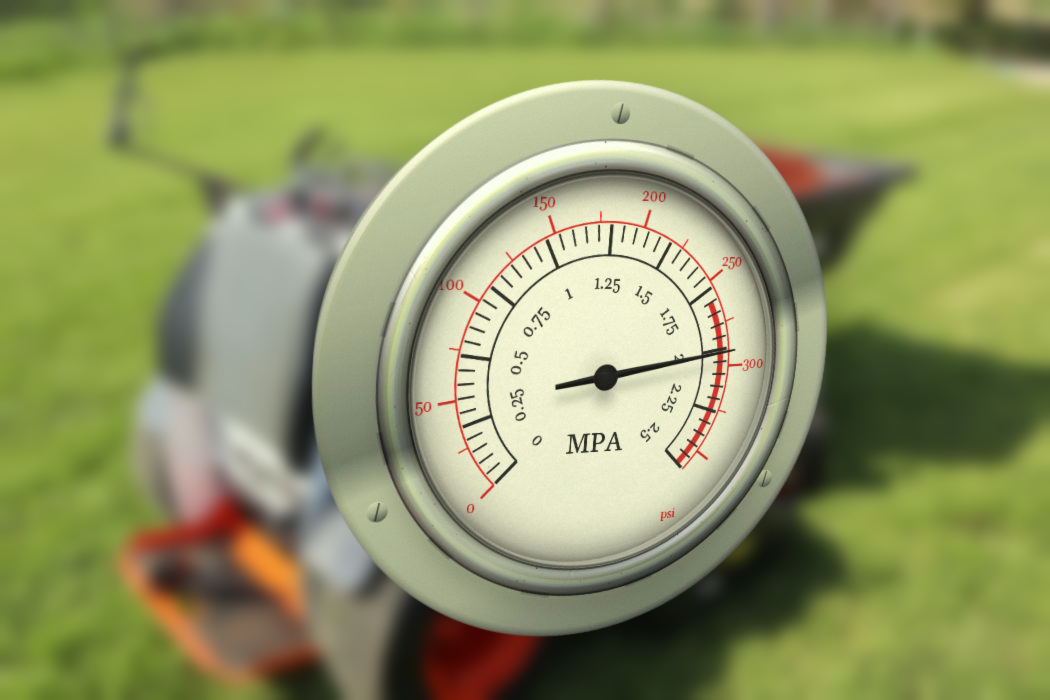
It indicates 2 MPa
